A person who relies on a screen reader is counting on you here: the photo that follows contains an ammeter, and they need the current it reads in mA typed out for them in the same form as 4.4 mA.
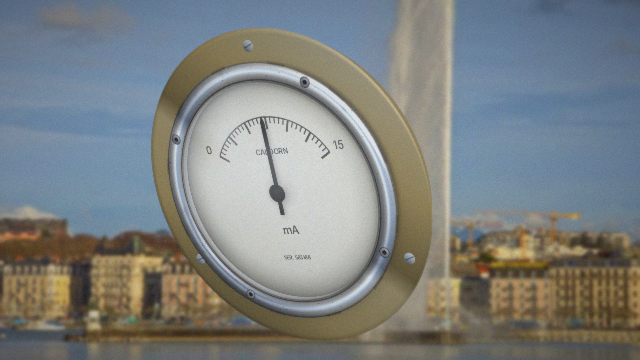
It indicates 7.5 mA
